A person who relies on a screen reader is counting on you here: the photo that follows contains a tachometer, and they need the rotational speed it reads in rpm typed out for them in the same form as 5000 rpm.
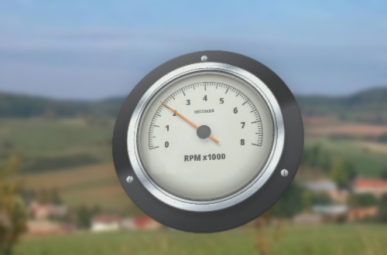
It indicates 2000 rpm
